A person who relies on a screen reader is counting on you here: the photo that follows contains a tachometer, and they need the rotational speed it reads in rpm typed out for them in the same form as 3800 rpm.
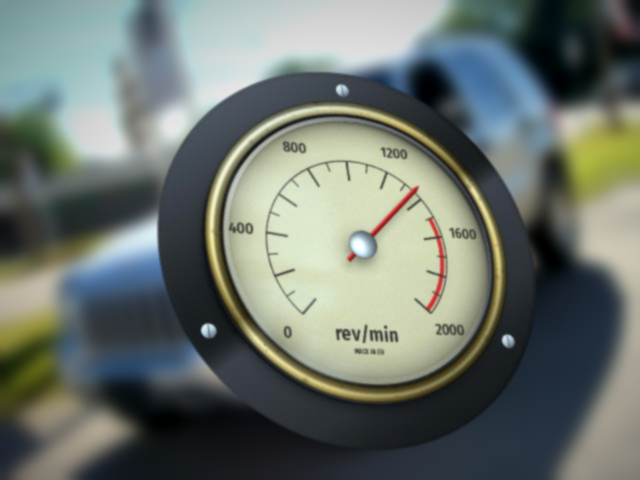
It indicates 1350 rpm
